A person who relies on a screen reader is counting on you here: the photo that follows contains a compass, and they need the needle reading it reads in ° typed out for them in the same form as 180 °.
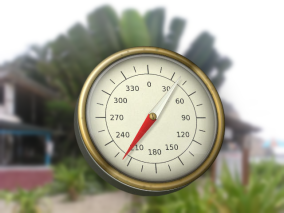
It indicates 217.5 °
